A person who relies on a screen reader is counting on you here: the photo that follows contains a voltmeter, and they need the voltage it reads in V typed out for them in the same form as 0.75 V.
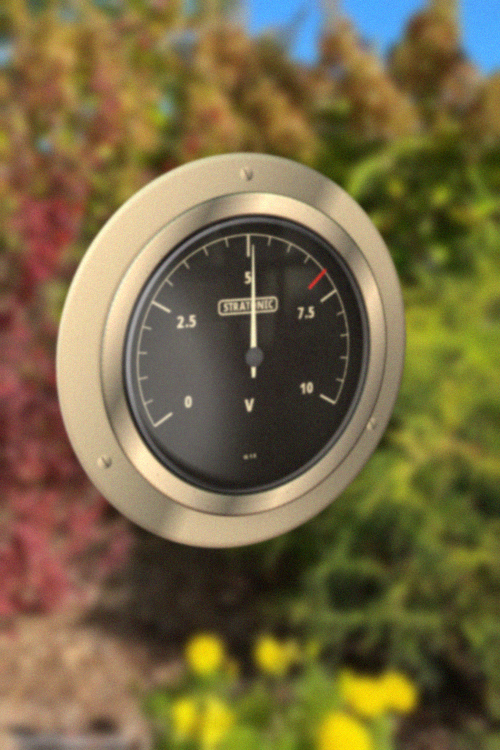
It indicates 5 V
